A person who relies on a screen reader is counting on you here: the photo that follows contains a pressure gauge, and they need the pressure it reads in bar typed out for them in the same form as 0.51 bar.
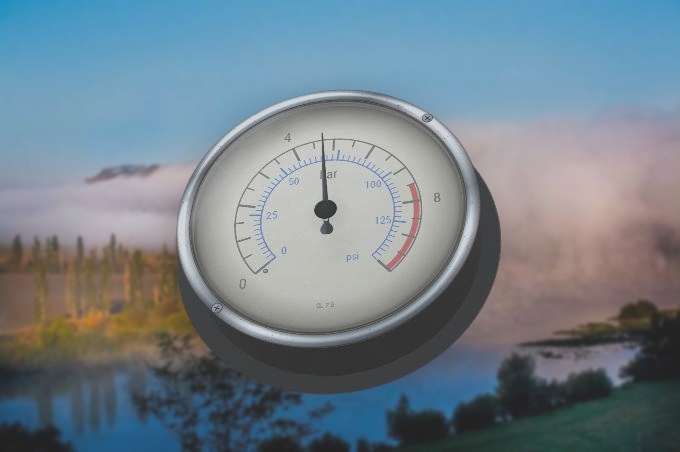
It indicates 4.75 bar
